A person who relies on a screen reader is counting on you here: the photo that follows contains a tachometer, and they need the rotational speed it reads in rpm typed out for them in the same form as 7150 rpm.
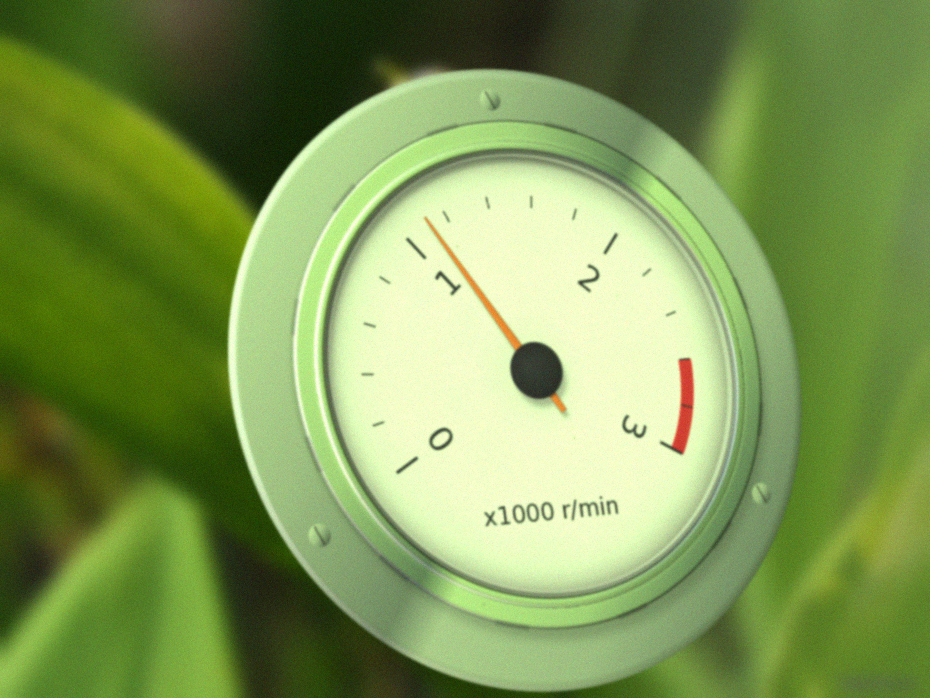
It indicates 1100 rpm
